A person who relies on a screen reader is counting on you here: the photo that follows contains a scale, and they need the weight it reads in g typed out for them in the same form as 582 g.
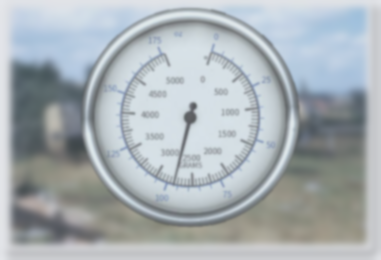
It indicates 2750 g
